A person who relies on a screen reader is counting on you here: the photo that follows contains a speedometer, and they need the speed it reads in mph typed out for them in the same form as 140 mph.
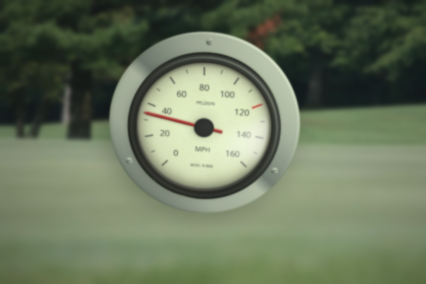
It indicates 35 mph
